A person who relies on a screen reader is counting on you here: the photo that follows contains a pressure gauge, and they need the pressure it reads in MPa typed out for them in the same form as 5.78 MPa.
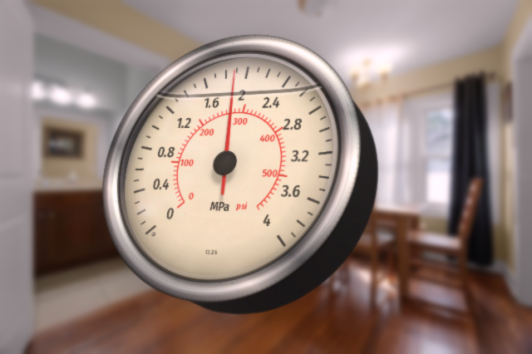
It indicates 1.9 MPa
